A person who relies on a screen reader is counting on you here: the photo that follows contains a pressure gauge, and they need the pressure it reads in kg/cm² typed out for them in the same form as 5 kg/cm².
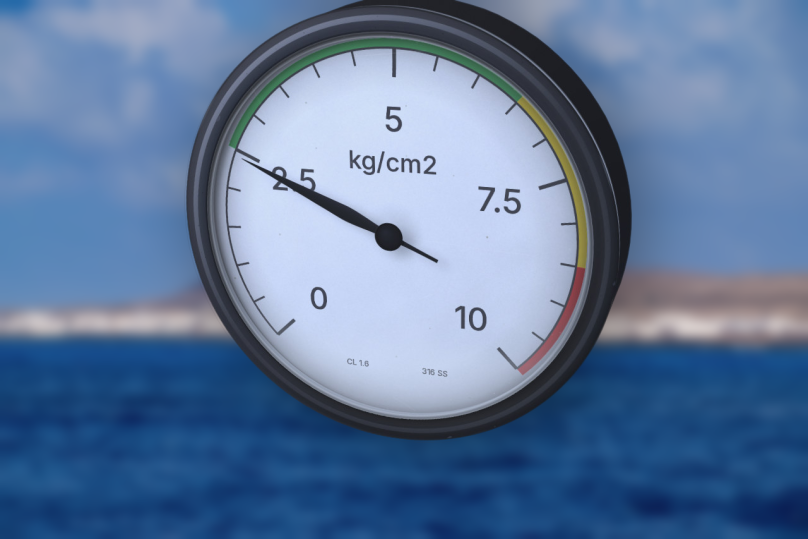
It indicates 2.5 kg/cm²
